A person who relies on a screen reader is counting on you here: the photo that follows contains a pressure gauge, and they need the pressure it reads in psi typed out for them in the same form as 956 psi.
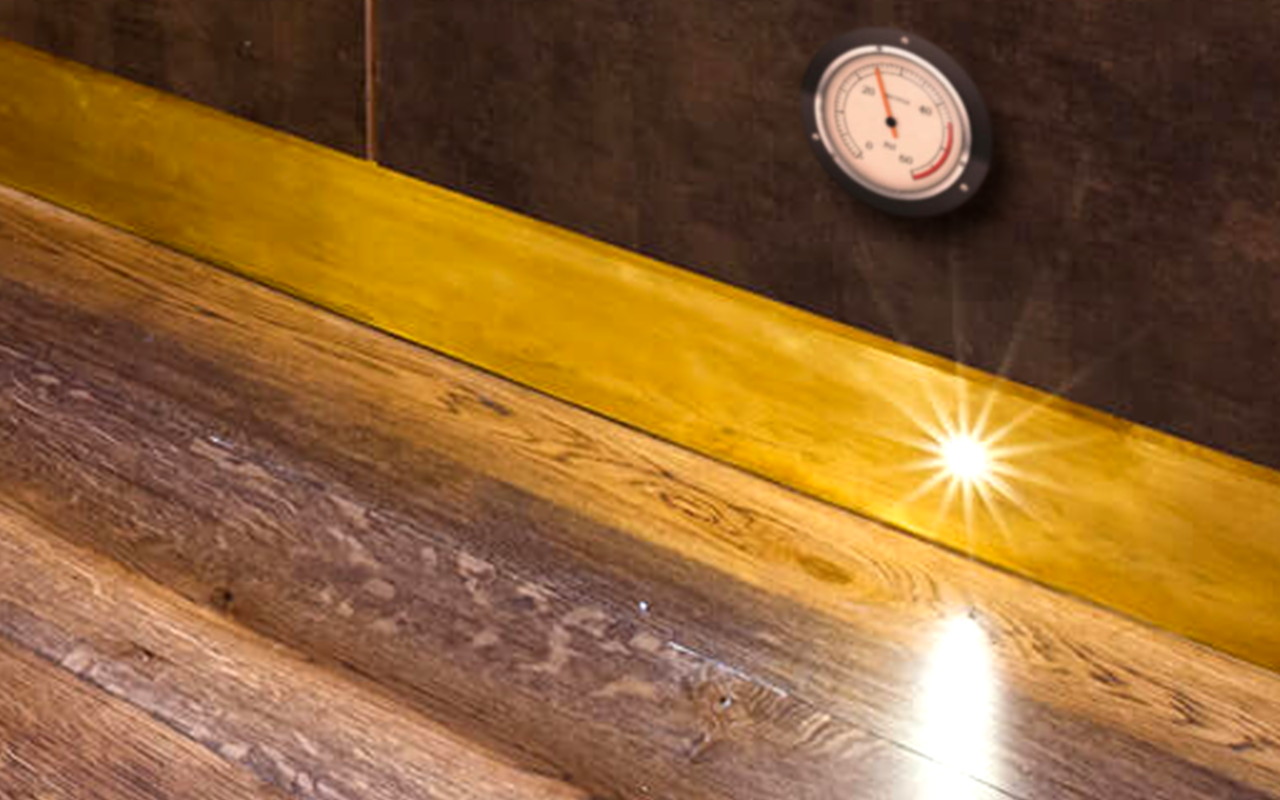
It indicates 25 psi
